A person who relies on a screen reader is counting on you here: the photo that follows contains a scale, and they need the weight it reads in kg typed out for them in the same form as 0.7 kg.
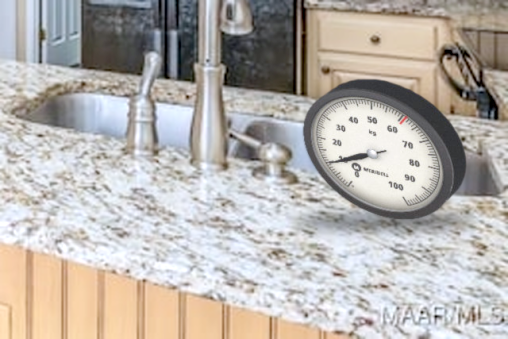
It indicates 10 kg
